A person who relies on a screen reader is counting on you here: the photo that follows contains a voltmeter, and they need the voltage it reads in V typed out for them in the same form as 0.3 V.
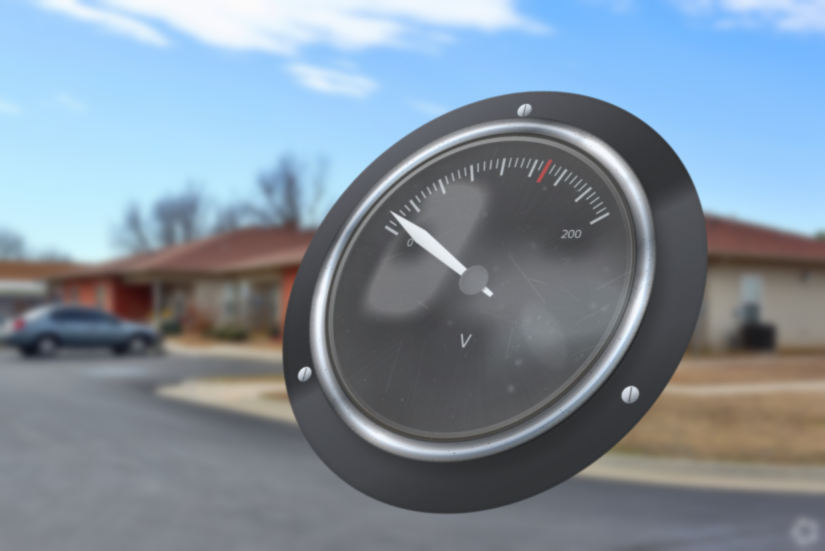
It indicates 10 V
